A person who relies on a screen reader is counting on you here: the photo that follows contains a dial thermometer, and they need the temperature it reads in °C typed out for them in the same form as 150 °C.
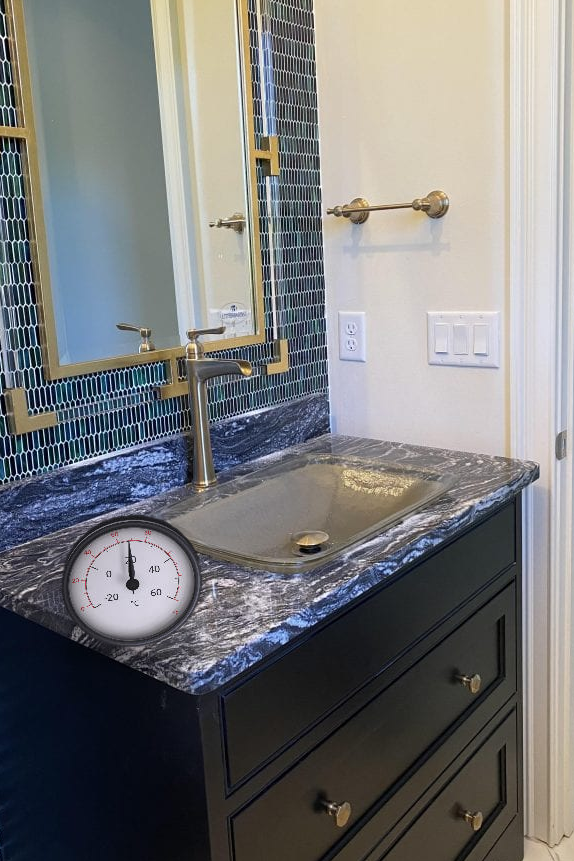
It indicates 20 °C
